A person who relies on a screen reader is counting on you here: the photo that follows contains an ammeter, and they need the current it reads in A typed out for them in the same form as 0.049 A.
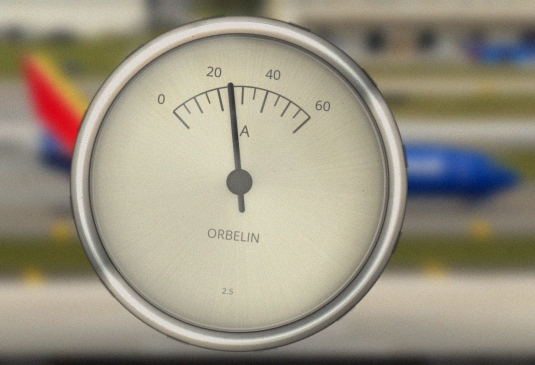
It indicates 25 A
